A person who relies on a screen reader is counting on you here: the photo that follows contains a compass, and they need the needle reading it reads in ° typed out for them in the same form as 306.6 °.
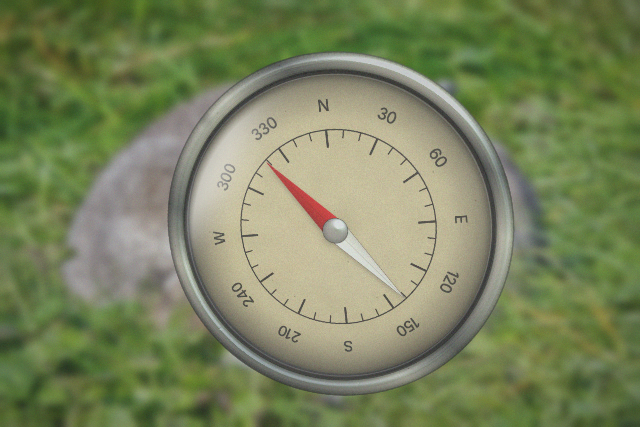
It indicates 320 °
